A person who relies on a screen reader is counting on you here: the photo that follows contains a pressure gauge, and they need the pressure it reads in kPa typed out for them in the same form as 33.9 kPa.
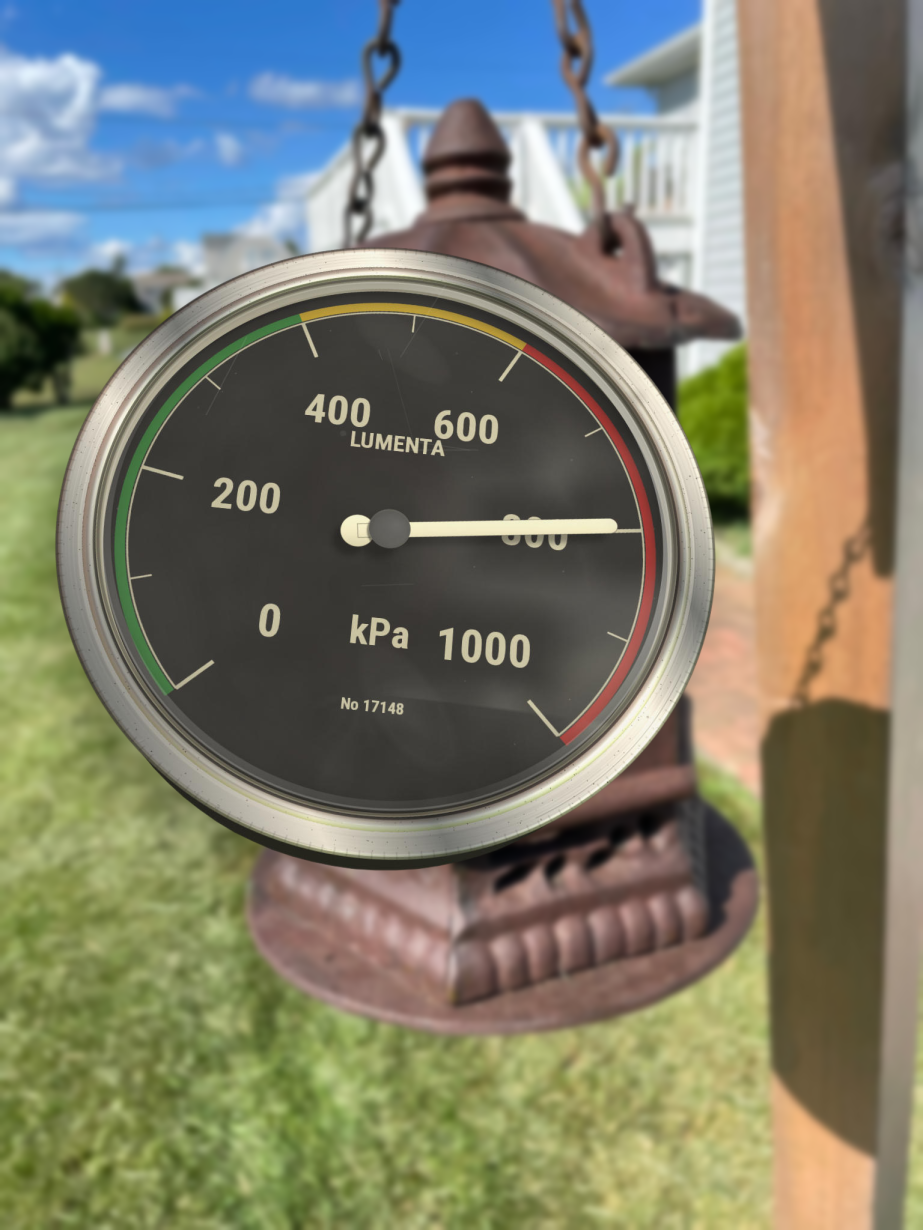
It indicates 800 kPa
